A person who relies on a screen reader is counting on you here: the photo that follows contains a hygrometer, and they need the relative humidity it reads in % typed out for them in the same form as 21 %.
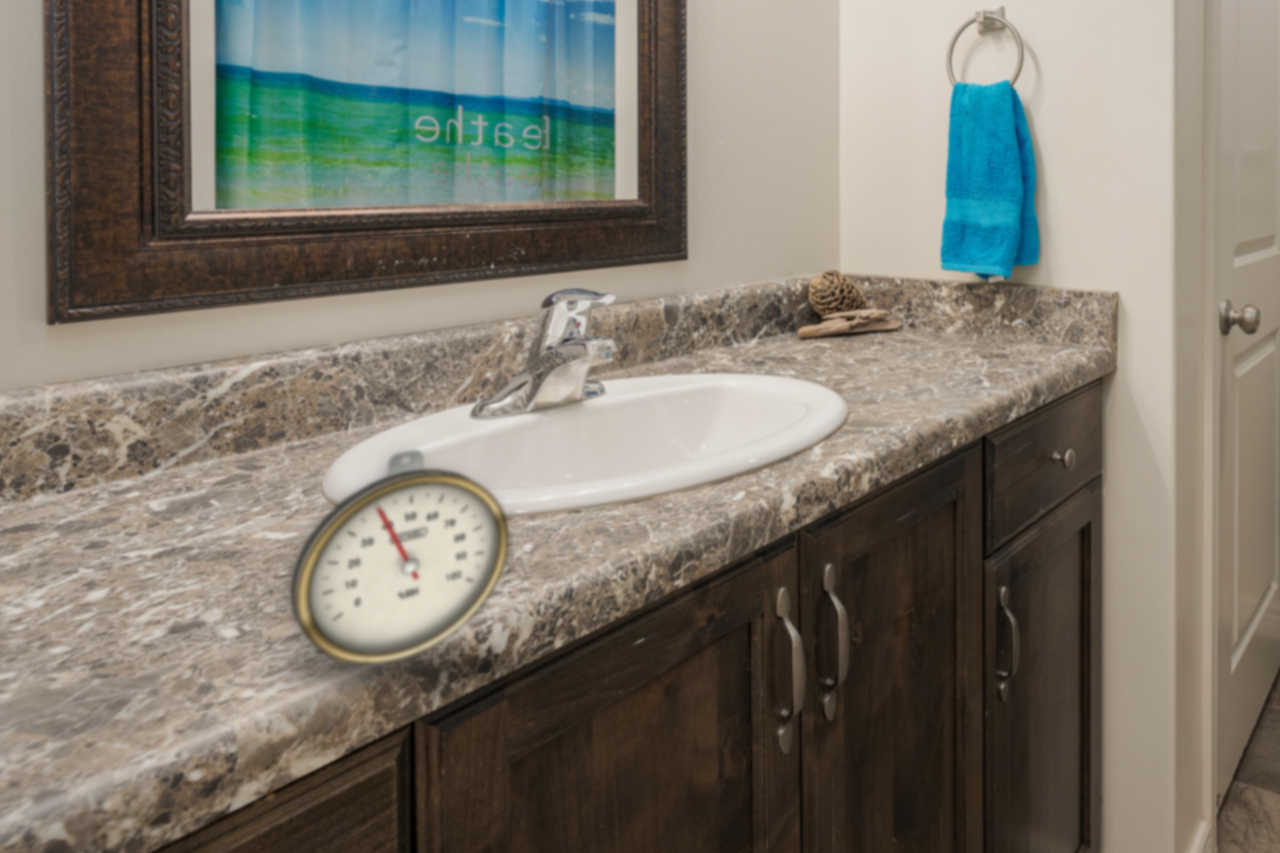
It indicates 40 %
